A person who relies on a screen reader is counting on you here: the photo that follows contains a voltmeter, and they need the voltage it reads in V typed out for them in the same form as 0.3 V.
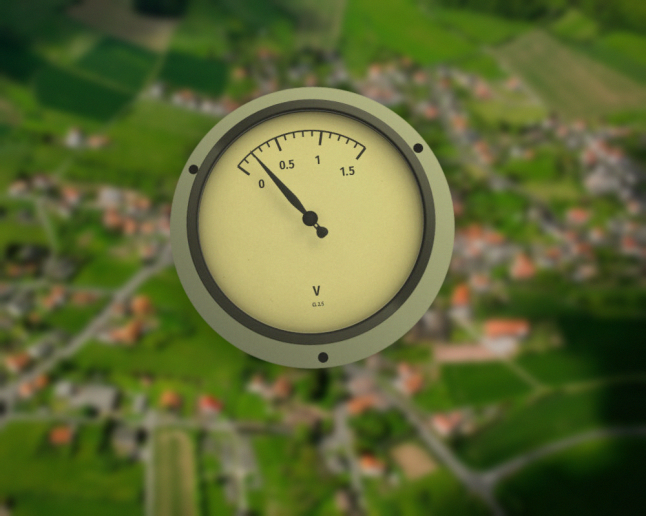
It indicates 0.2 V
